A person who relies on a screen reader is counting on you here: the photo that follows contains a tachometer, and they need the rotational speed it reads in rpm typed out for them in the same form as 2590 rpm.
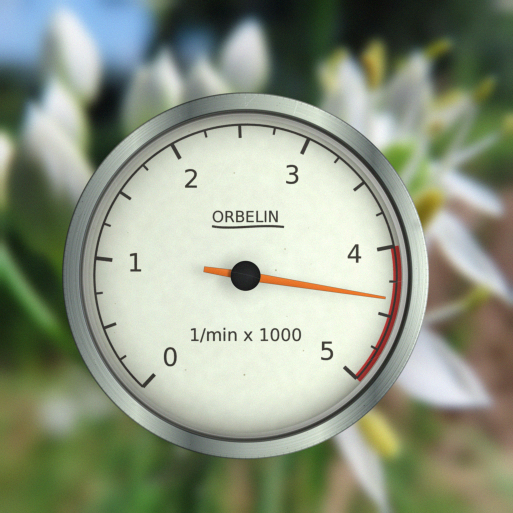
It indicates 4375 rpm
